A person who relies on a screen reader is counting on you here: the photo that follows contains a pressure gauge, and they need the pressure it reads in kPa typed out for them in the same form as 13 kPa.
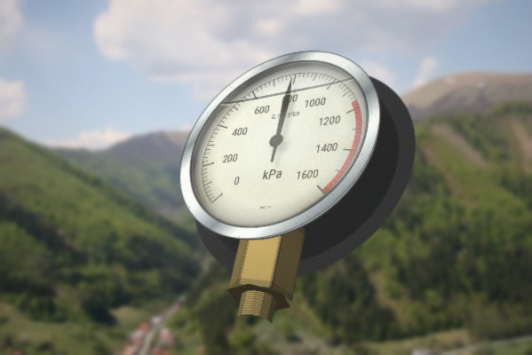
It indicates 800 kPa
